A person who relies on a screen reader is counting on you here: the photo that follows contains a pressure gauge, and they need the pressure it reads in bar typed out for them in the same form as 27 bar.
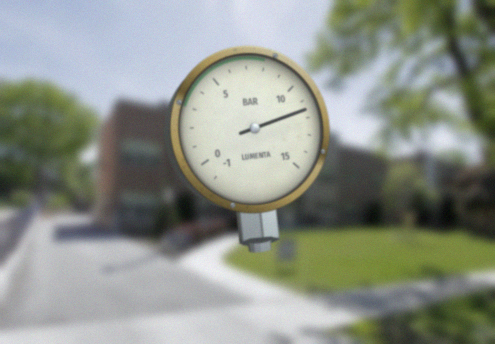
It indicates 11.5 bar
